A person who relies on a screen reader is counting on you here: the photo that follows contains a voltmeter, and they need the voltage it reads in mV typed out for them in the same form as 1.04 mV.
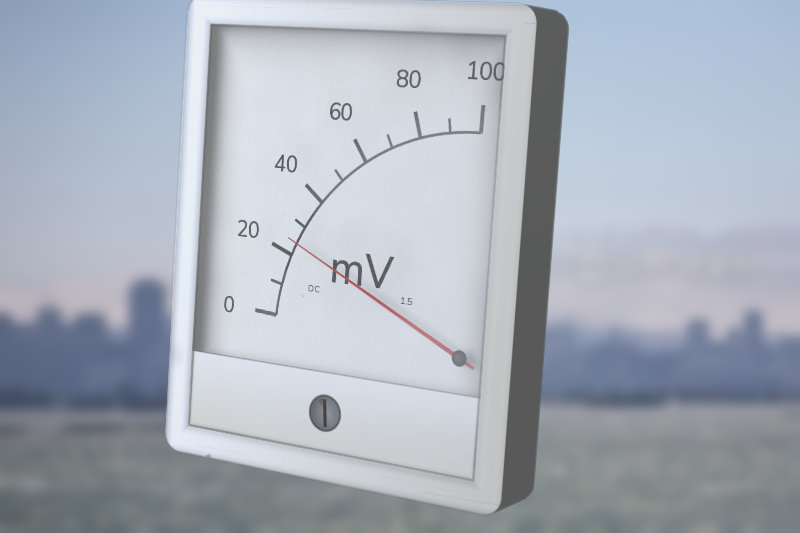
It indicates 25 mV
